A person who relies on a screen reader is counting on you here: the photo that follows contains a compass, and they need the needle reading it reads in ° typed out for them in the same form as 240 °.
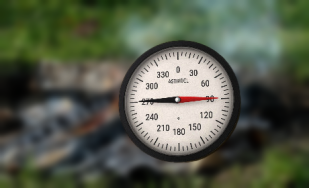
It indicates 90 °
